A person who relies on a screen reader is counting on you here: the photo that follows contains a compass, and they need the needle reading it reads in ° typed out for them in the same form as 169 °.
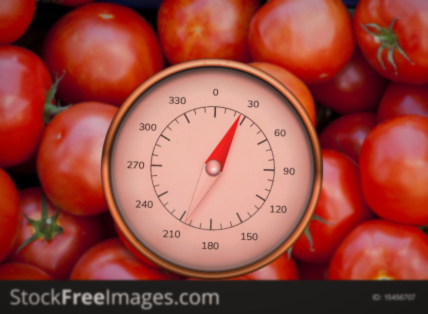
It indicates 25 °
